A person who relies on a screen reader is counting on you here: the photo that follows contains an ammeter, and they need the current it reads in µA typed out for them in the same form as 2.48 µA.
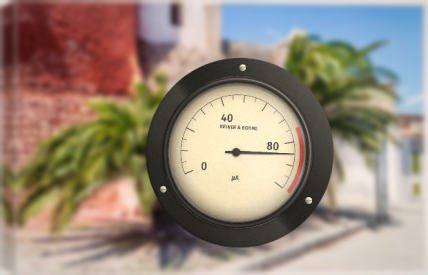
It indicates 85 µA
